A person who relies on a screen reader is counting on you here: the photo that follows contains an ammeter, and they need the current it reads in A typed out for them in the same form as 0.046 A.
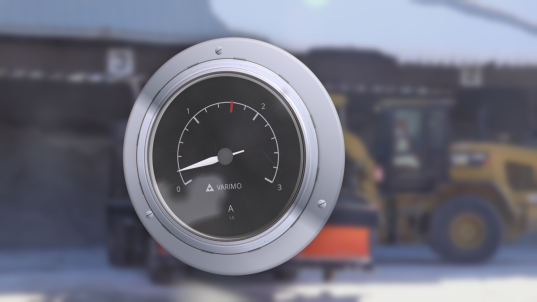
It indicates 0.2 A
